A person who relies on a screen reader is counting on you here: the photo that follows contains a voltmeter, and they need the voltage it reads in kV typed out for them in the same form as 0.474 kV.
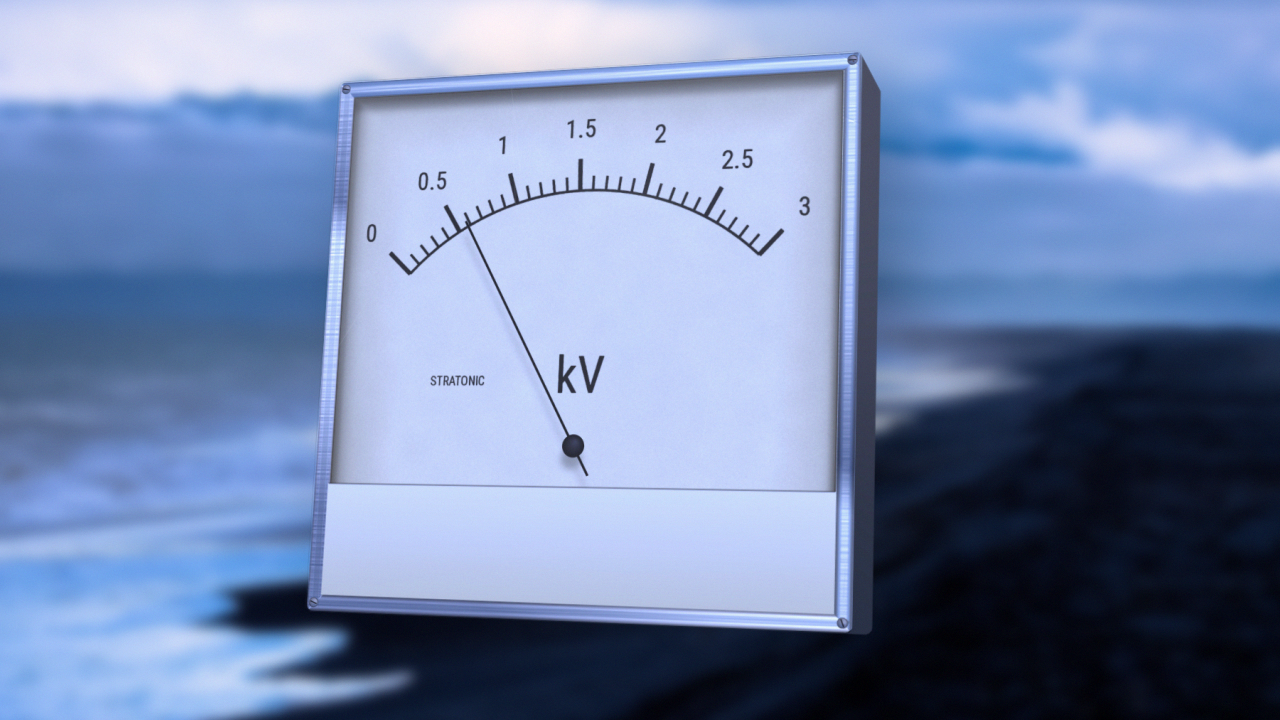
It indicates 0.6 kV
